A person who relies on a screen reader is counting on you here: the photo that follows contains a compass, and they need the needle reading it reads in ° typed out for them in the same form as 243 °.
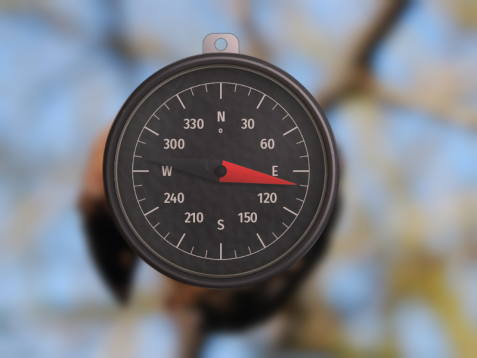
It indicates 100 °
